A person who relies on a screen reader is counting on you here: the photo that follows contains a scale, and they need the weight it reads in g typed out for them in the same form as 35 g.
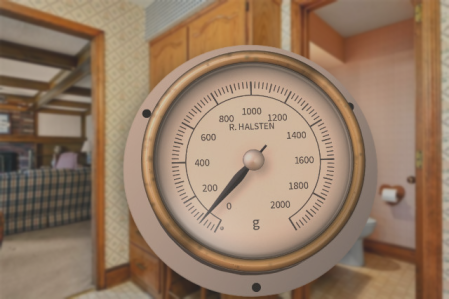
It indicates 80 g
